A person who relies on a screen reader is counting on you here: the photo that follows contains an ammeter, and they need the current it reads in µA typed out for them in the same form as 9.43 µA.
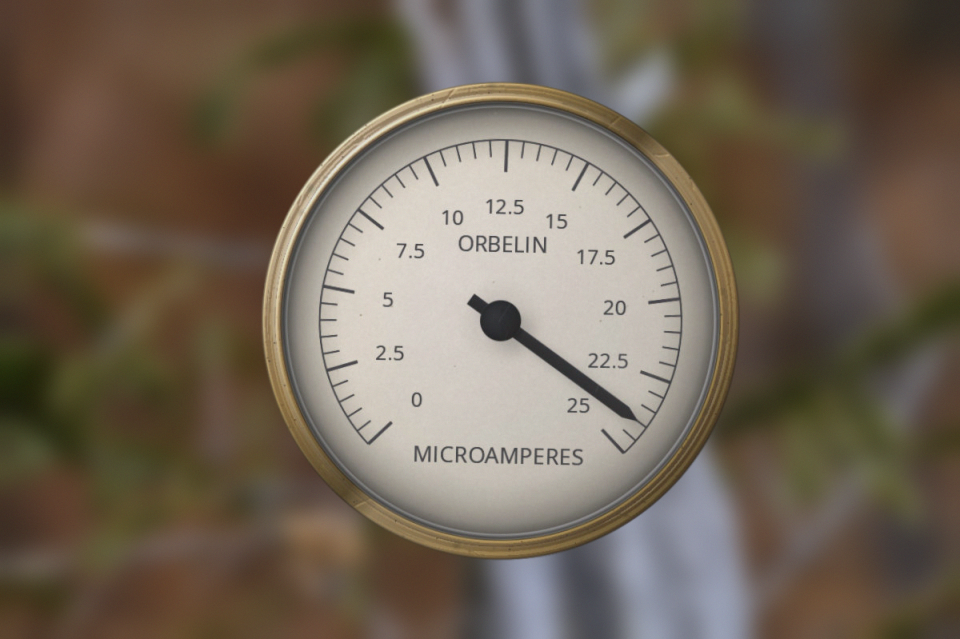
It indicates 24 µA
